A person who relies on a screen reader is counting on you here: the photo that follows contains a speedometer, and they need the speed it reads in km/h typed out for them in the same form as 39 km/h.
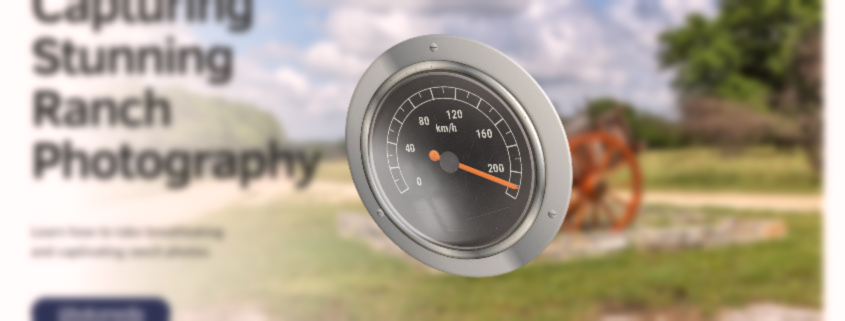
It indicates 210 km/h
